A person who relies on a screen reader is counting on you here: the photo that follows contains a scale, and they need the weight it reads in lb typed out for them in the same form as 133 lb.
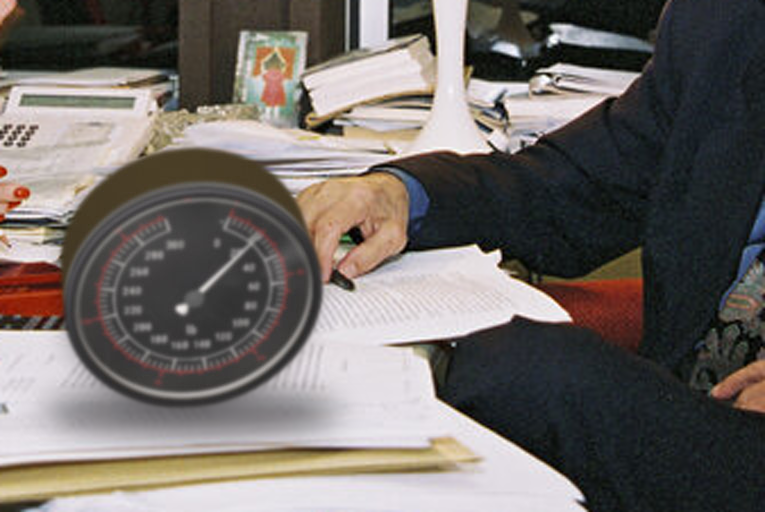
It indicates 20 lb
